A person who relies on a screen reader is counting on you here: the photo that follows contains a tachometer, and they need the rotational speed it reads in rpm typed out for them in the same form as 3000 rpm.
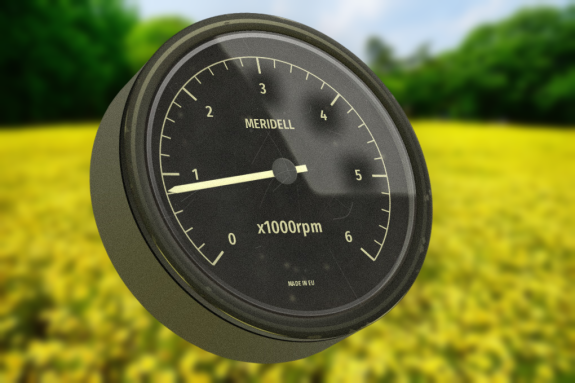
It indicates 800 rpm
